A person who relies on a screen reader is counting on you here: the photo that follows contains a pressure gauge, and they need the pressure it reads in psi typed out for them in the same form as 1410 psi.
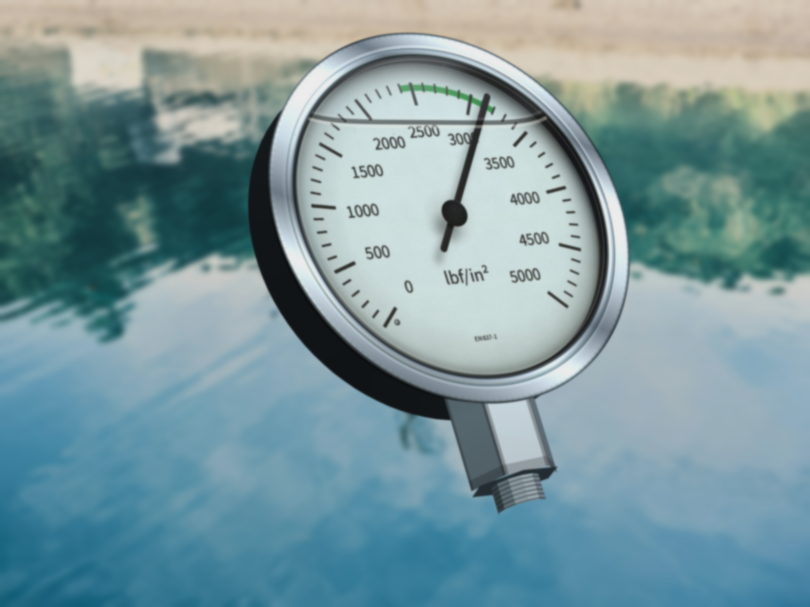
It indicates 3100 psi
